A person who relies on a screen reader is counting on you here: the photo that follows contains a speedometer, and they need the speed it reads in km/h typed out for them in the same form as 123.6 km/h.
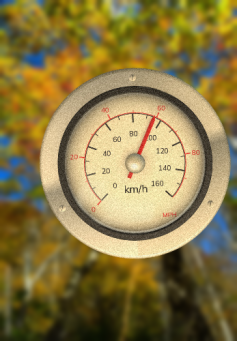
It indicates 95 km/h
